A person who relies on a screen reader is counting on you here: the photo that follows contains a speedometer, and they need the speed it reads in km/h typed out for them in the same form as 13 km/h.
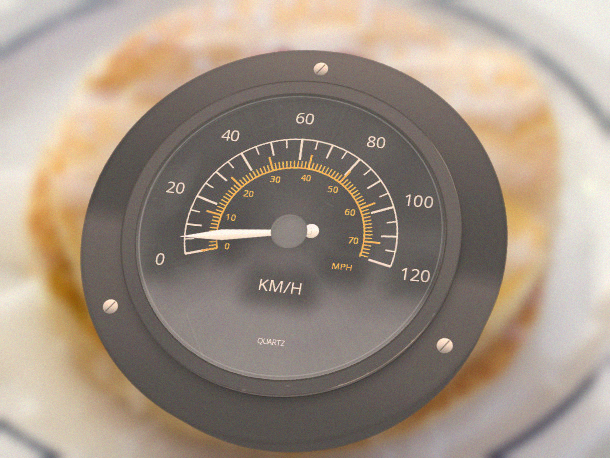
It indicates 5 km/h
